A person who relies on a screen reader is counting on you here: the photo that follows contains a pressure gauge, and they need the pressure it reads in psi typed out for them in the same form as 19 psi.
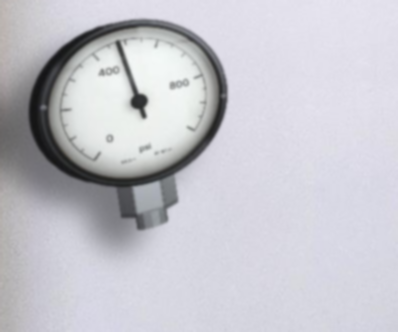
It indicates 475 psi
